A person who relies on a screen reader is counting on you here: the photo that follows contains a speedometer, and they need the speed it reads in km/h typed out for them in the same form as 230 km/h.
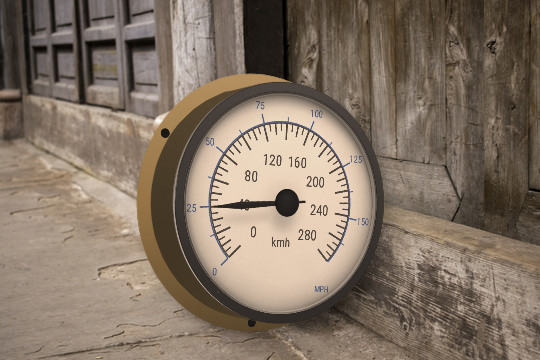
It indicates 40 km/h
